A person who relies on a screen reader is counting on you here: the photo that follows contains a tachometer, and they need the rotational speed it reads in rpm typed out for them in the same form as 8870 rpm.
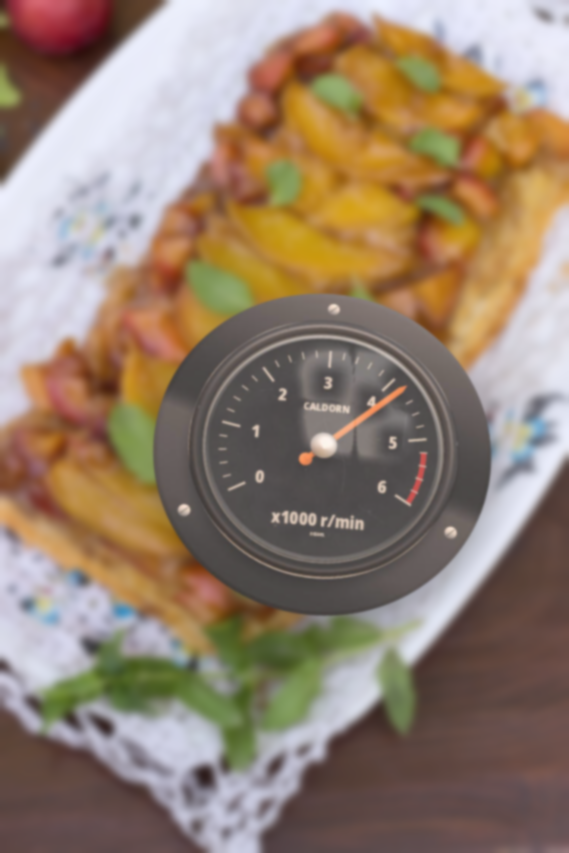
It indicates 4200 rpm
